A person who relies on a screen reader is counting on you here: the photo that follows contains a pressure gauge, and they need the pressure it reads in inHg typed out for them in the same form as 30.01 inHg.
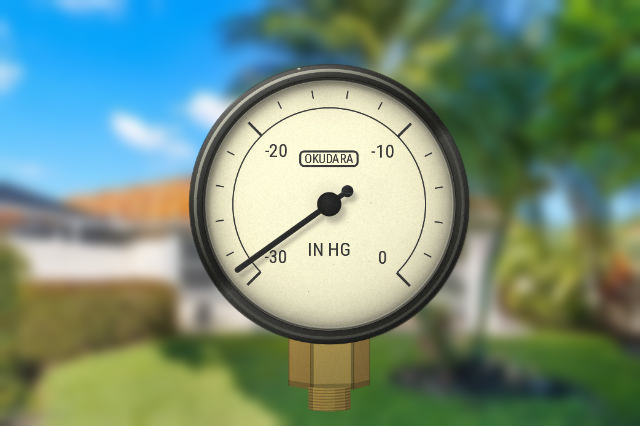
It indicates -29 inHg
